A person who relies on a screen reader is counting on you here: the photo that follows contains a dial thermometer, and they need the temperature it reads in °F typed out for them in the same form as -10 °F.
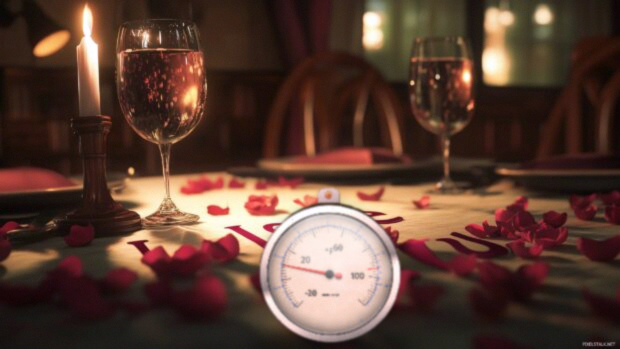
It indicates 10 °F
